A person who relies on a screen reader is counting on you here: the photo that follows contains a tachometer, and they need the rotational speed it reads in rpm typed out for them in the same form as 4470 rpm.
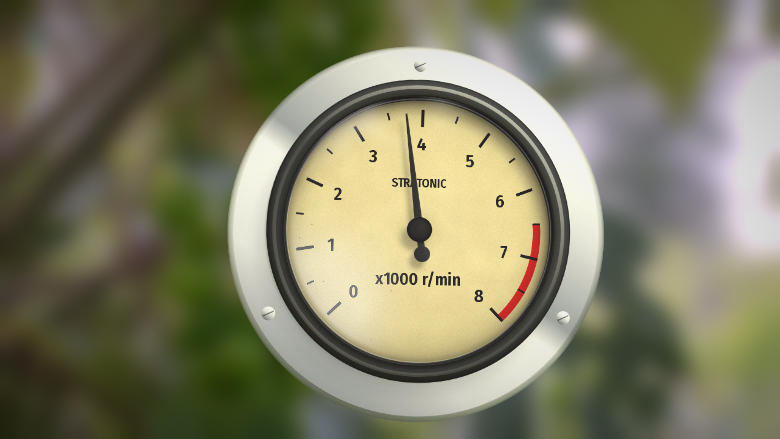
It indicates 3750 rpm
